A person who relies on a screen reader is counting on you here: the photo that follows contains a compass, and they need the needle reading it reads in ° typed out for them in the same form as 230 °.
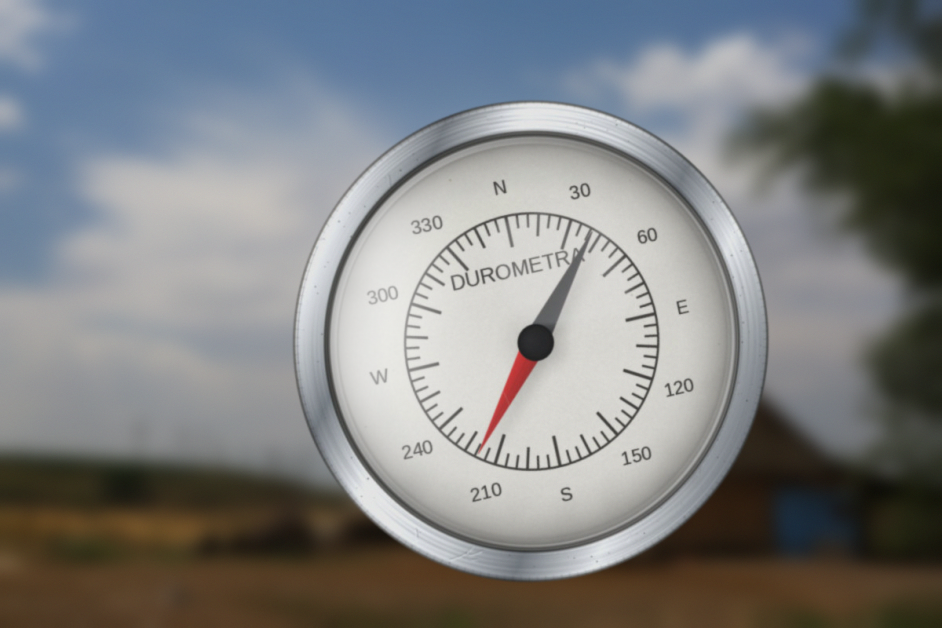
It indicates 220 °
